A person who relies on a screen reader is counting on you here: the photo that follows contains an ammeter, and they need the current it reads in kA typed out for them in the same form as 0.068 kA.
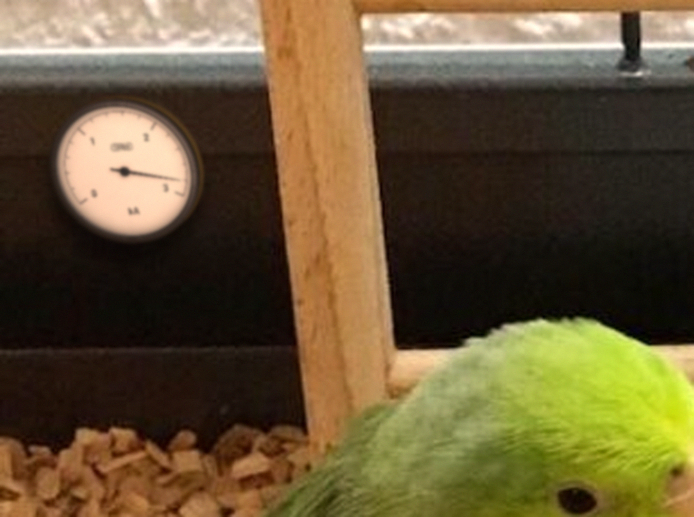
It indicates 2.8 kA
